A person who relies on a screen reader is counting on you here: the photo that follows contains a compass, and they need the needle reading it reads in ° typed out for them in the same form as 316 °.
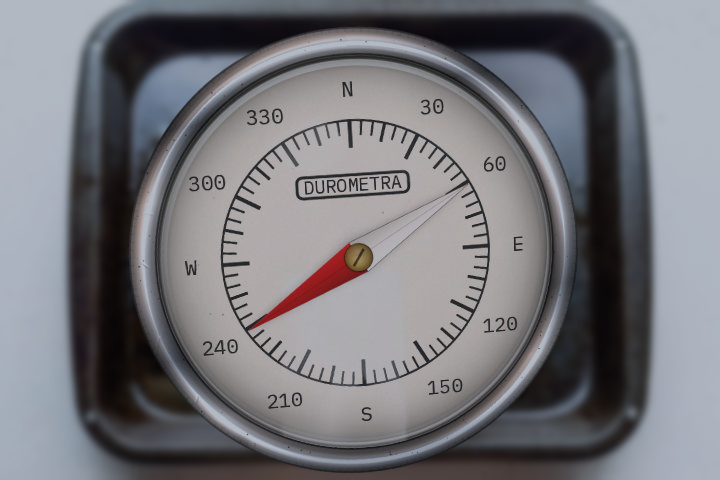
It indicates 240 °
